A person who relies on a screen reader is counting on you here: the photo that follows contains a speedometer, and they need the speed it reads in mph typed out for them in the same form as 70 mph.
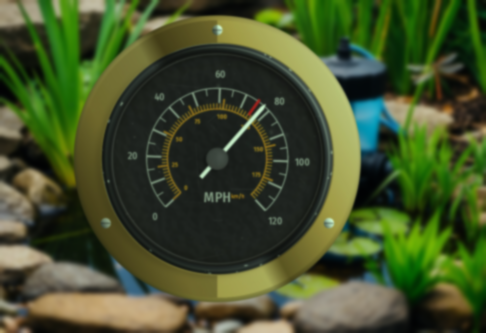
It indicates 77.5 mph
